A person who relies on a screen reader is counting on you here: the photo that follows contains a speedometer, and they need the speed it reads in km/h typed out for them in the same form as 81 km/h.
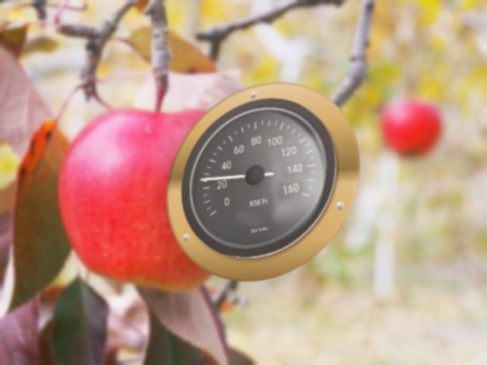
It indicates 25 km/h
